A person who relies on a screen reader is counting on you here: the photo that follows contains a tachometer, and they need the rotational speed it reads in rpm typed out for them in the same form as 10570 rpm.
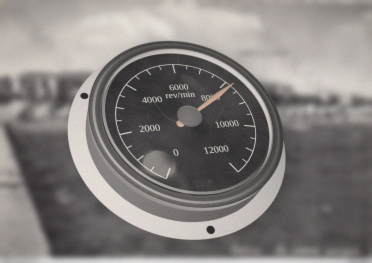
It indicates 8250 rpm
